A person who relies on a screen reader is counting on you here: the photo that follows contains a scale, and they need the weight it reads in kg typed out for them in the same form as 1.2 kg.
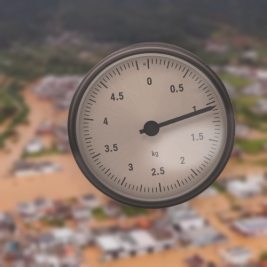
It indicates 1.05 kg
